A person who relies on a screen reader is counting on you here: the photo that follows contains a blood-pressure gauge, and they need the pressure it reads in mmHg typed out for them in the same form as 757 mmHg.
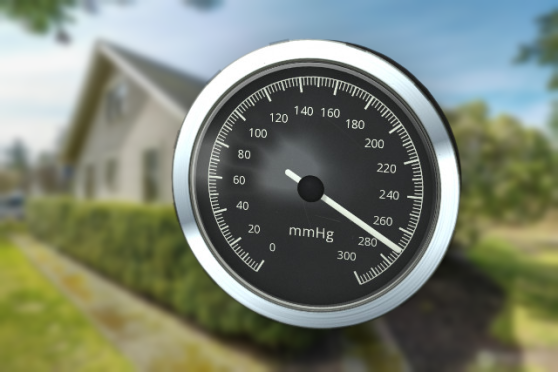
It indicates 270 mmHg
